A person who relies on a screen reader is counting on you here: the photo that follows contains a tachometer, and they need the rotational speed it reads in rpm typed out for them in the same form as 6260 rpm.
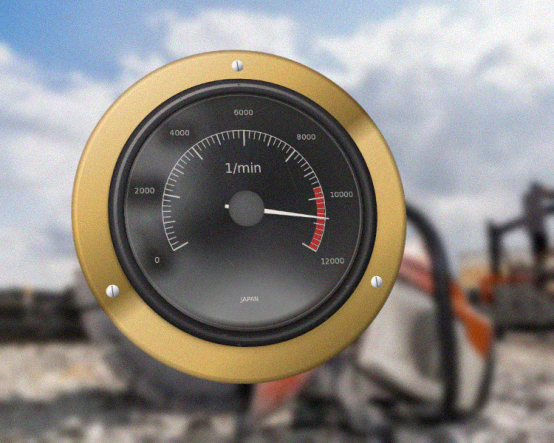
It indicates 10800 rpm
